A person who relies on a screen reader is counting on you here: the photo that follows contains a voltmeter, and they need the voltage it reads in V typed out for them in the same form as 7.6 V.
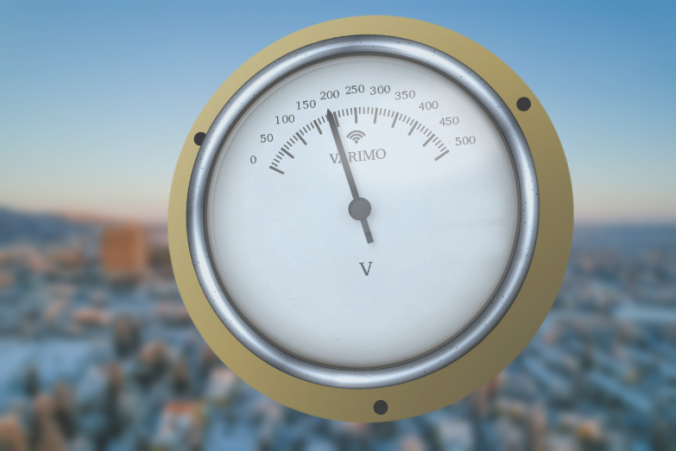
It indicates 190 V
